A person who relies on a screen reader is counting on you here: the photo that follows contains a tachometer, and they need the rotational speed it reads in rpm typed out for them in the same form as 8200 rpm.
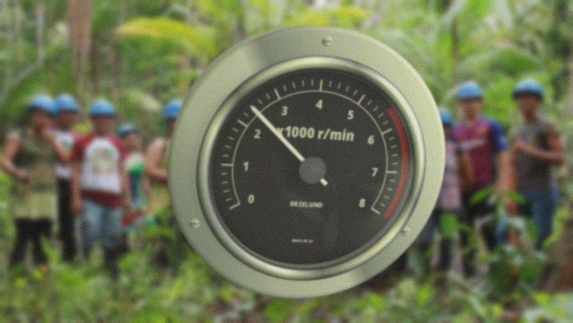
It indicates 2400 rpm
